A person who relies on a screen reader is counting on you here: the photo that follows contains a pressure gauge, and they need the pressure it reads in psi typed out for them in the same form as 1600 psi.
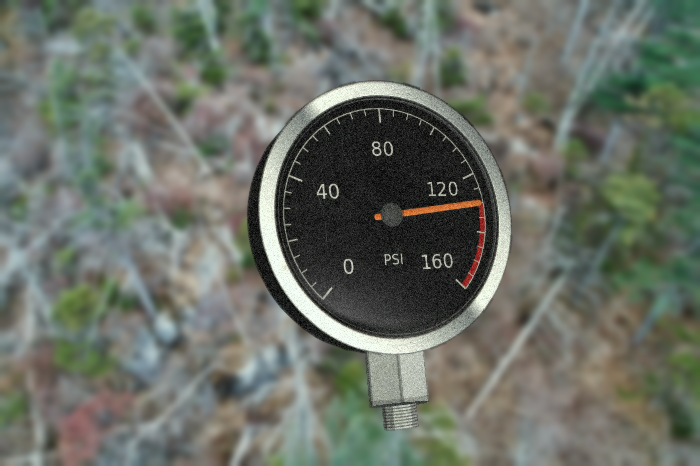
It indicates 130 psi
